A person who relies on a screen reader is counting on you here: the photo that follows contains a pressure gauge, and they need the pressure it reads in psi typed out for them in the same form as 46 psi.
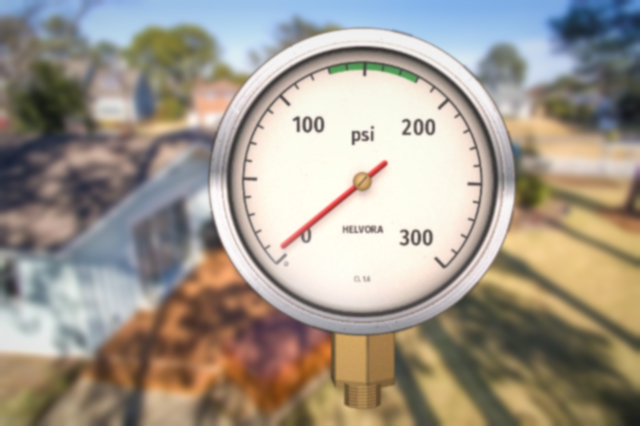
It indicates 5 psi
